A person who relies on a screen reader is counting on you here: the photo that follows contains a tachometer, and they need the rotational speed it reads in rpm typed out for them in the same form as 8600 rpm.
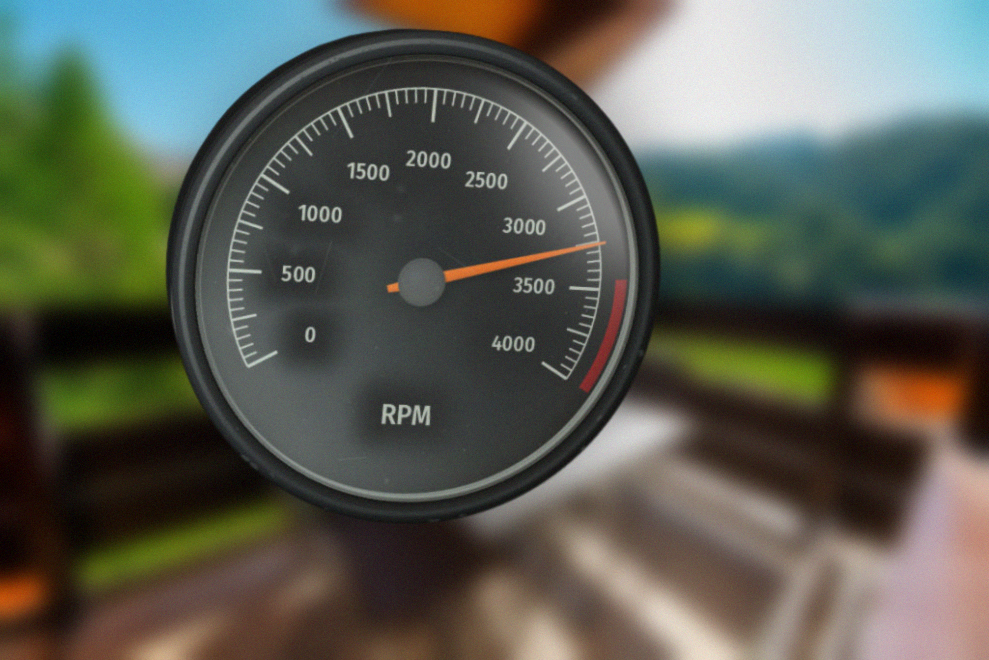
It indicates 3250 rpm
